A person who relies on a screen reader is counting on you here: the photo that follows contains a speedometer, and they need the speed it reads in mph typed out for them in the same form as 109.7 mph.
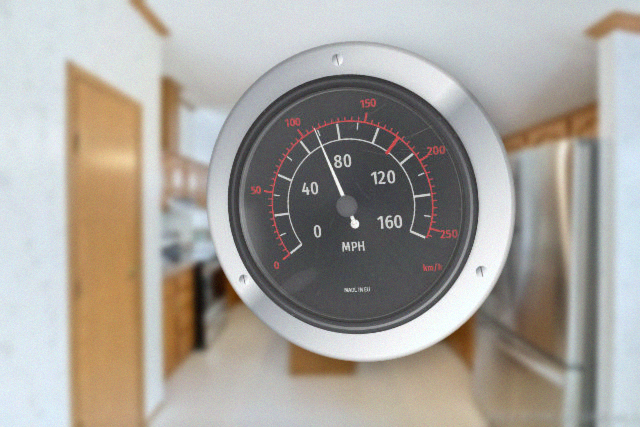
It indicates 70 mph
